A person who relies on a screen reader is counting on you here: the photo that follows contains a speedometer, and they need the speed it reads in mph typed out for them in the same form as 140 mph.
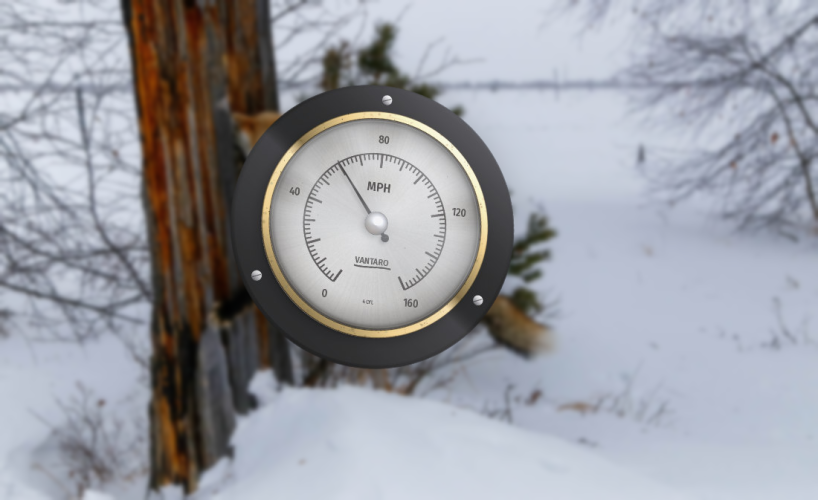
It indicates 60 mph
